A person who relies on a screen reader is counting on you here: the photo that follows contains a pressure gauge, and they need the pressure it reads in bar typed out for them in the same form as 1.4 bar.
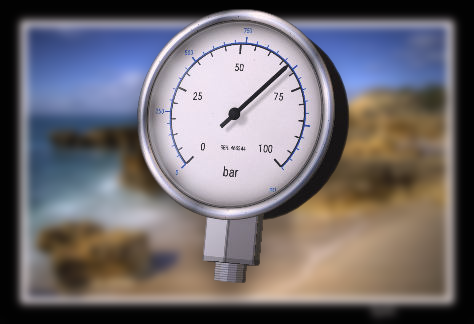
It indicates 67.5 bar
